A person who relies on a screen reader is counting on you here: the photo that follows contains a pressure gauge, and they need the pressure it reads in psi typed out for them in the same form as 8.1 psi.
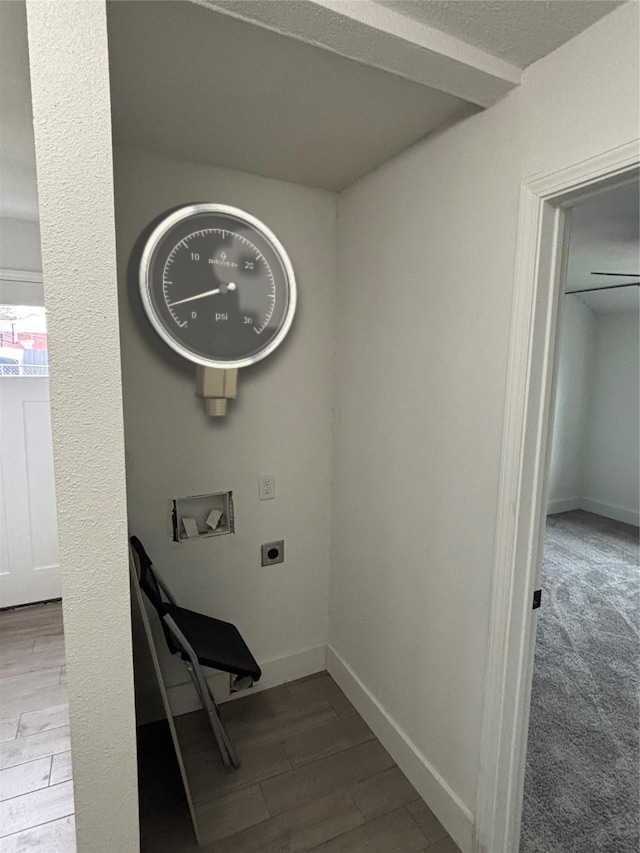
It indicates 2.5 psi
